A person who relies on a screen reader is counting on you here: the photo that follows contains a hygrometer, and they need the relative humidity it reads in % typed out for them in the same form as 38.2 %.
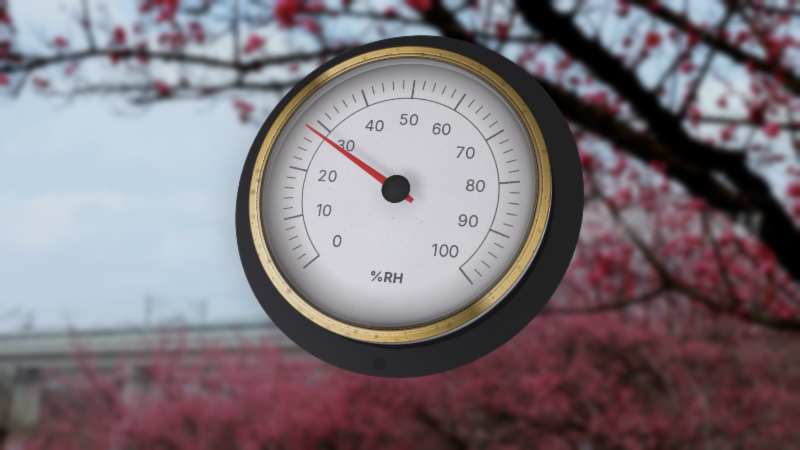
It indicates 28 %
